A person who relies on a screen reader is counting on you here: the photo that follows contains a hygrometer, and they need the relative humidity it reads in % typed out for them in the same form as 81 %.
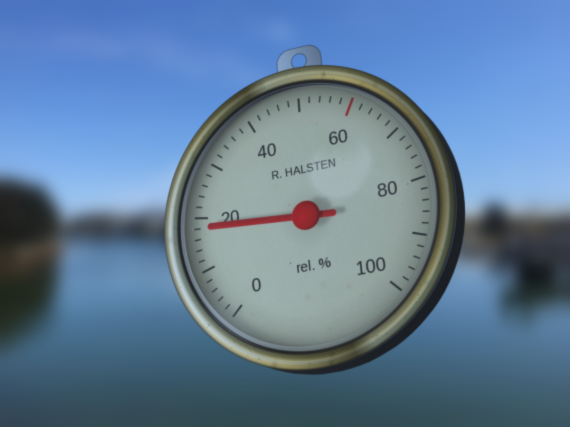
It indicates 18 %
